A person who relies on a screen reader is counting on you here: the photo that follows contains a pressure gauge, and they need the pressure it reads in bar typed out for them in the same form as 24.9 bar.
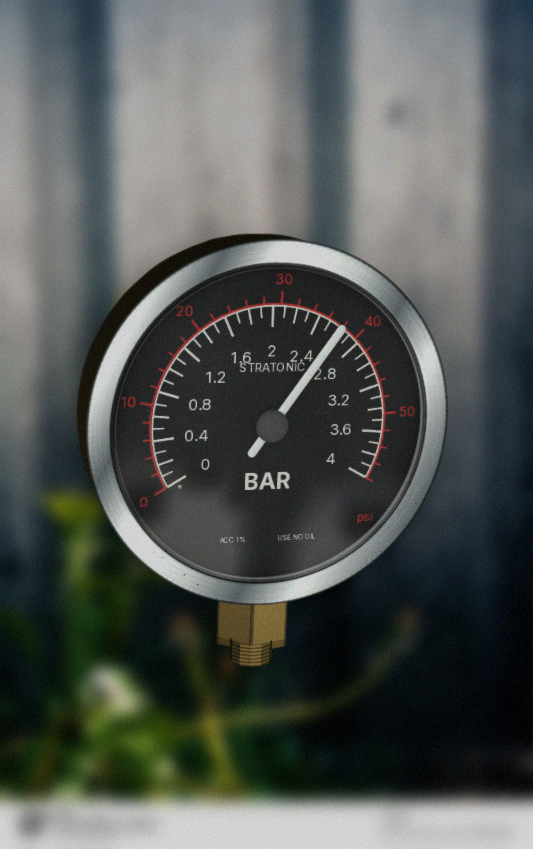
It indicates 2.6 bar
